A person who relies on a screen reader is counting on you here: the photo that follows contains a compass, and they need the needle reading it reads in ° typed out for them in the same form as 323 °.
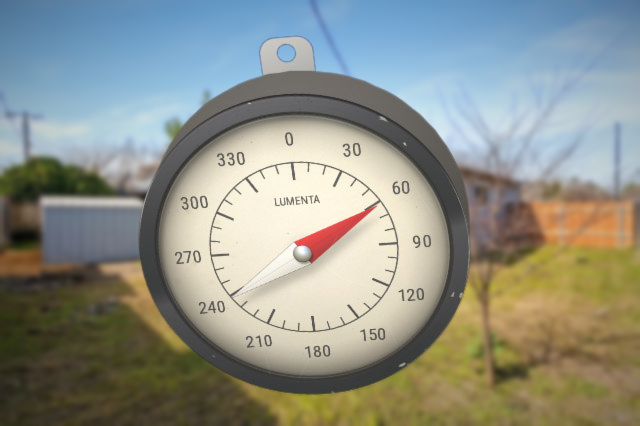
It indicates 60 °
